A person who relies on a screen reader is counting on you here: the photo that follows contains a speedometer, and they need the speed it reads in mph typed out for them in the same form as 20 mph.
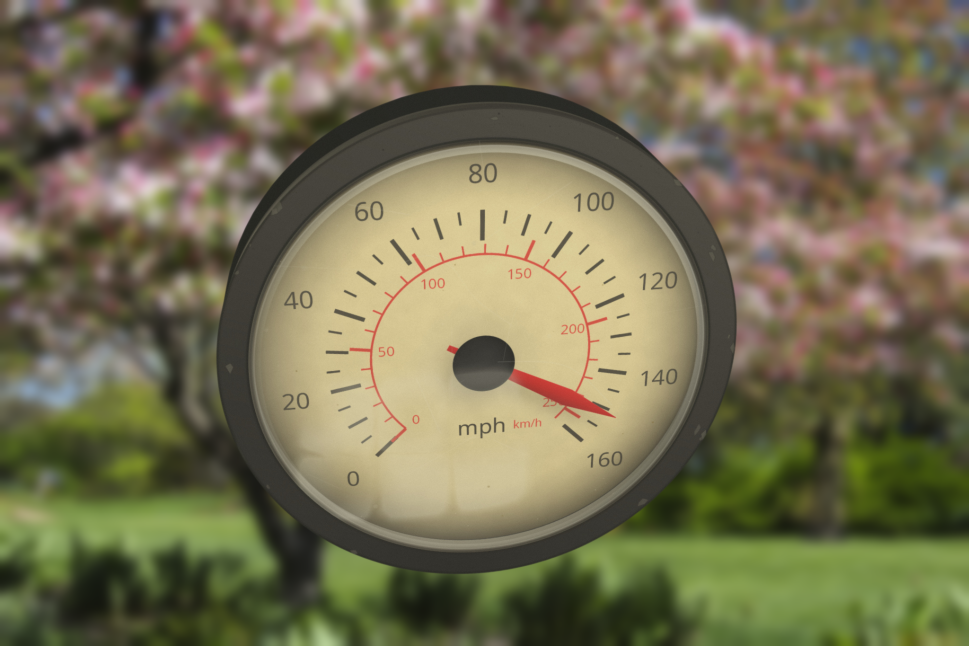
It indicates 150 mph
